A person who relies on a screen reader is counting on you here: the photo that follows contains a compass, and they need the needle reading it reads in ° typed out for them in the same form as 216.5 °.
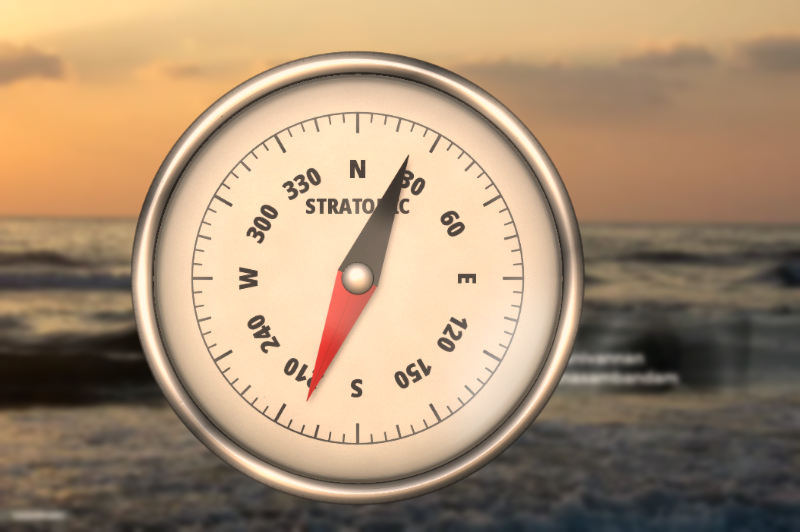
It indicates 202.5 °
